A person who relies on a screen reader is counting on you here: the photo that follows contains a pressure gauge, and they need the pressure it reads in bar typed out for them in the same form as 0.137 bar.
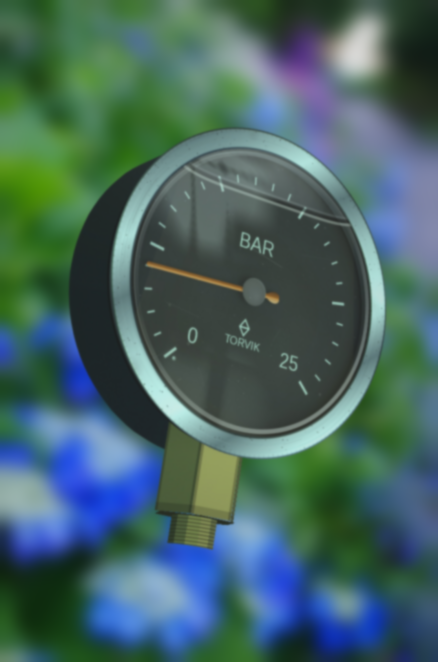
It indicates 4 bar
